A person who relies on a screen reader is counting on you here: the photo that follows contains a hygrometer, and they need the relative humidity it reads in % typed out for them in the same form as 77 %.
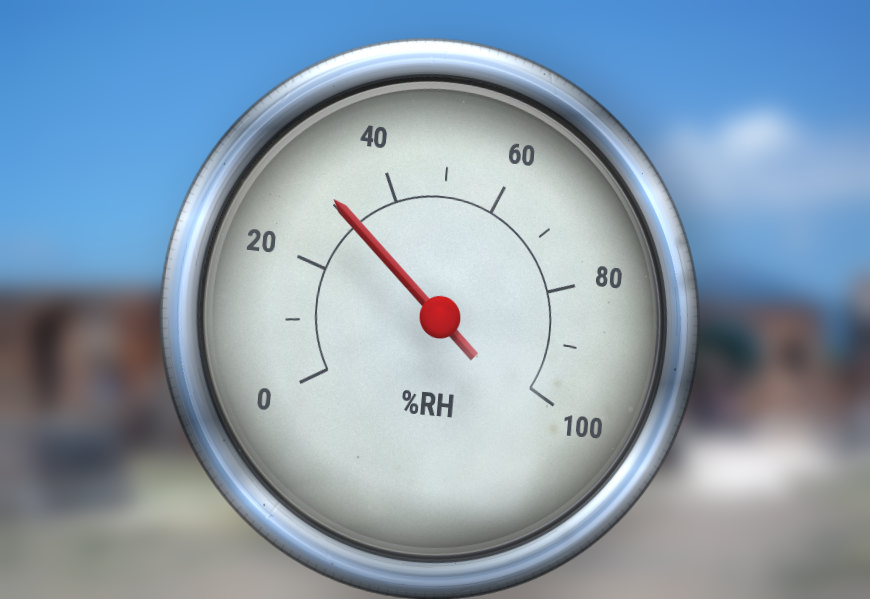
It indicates 30 %
